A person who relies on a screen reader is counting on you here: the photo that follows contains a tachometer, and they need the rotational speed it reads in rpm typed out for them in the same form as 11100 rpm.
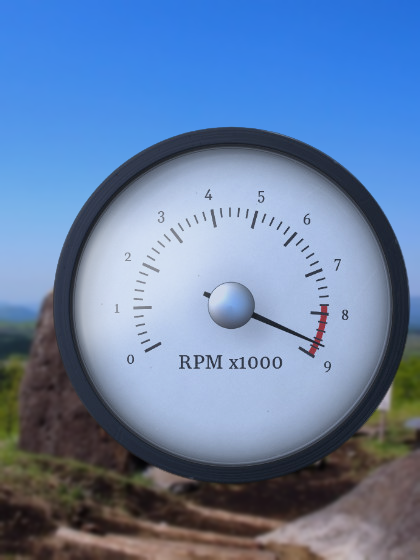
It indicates 8700 rpm
